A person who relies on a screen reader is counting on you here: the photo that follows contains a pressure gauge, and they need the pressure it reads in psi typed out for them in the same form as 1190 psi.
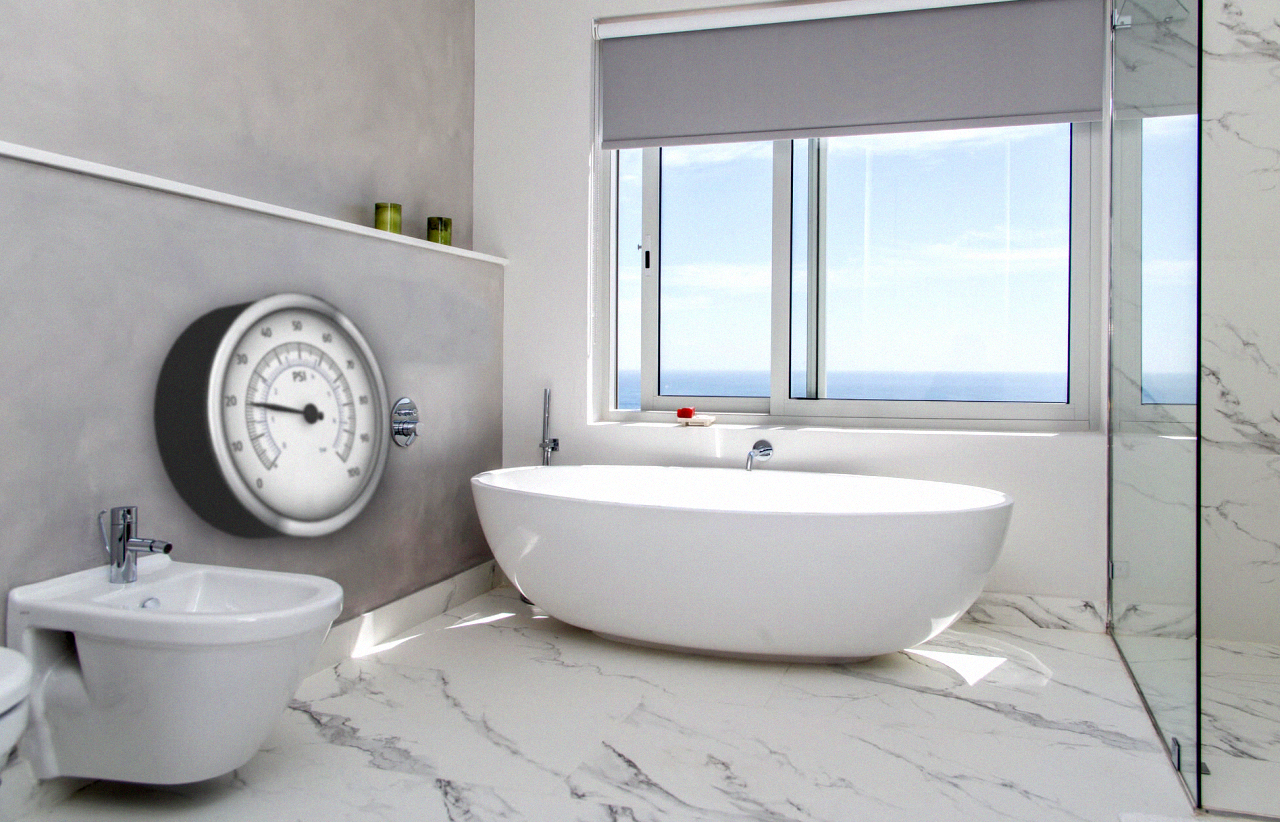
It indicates 20 psi
